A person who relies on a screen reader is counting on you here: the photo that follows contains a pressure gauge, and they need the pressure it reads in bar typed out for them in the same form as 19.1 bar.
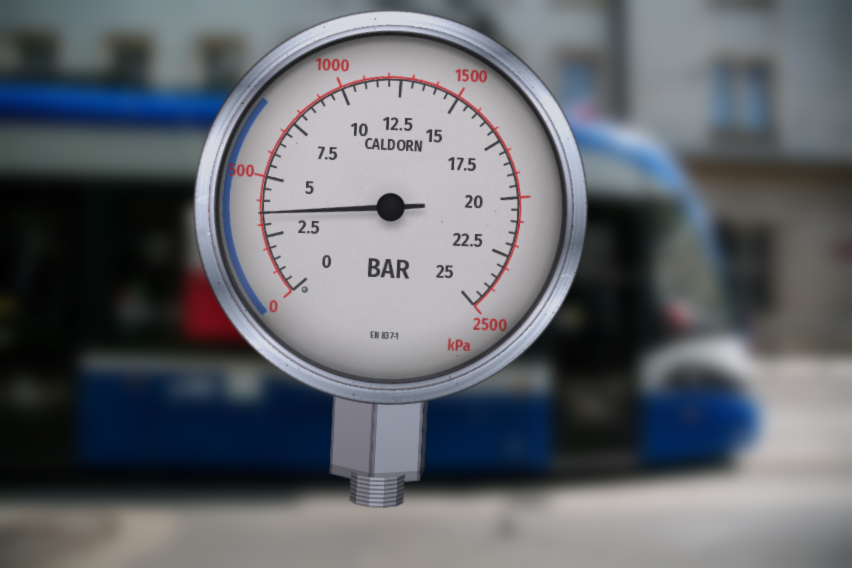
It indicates 3.5 bar
